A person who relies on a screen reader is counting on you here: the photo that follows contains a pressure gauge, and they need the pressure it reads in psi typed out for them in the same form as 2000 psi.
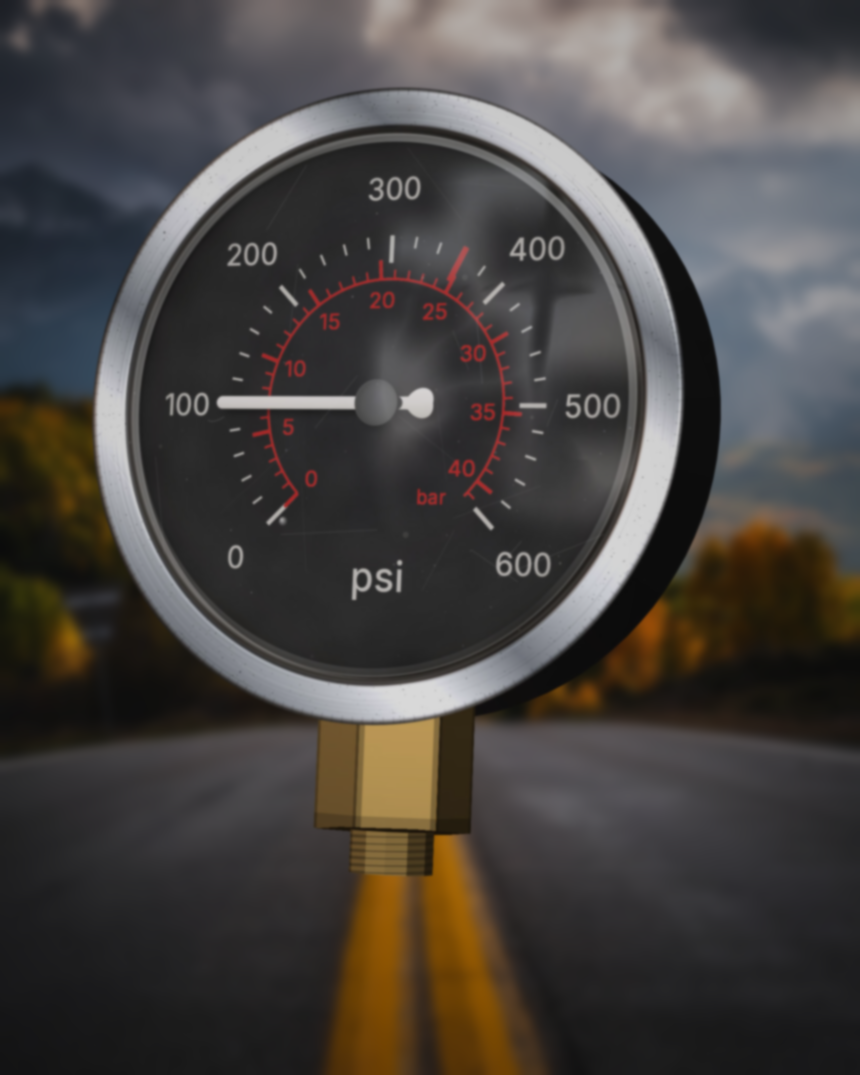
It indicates 100 psi
